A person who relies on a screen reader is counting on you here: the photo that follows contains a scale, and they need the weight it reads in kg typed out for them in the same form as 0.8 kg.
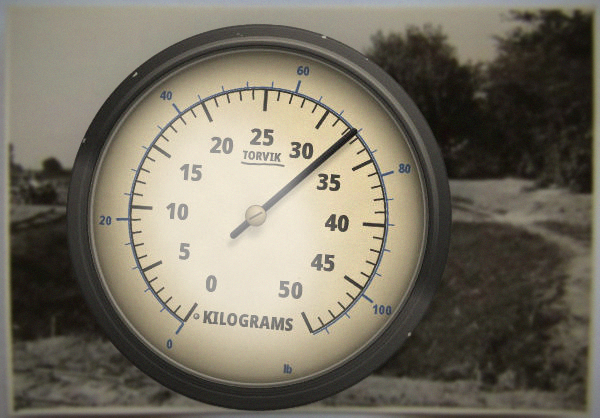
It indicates 32.5 kg
